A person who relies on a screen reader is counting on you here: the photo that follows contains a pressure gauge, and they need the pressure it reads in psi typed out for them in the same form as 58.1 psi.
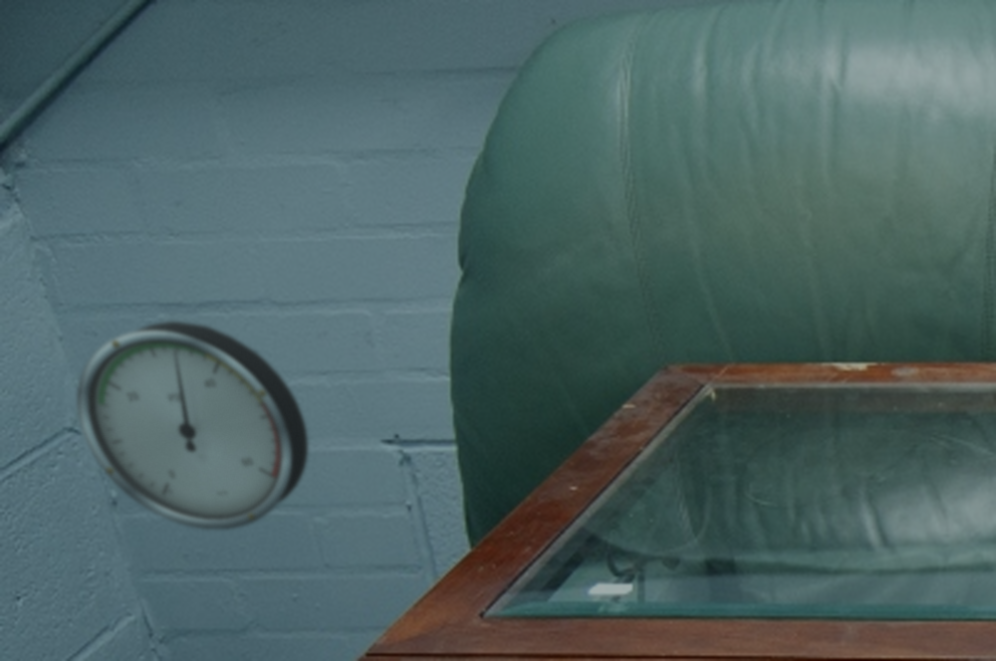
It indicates 34 psi
